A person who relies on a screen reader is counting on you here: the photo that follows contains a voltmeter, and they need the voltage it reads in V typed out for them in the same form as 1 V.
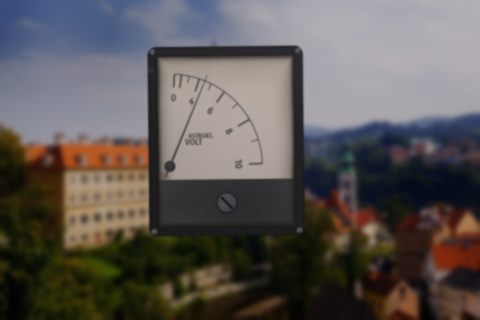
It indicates 4.5 V
